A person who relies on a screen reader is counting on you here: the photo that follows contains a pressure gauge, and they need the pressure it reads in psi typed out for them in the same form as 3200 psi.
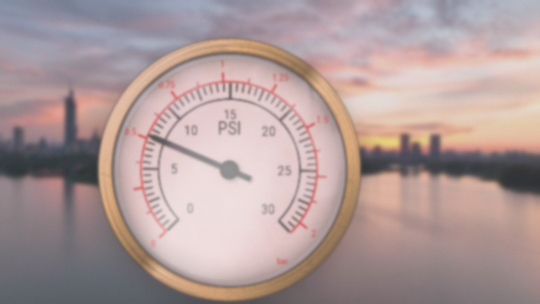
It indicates 7.5 psi
